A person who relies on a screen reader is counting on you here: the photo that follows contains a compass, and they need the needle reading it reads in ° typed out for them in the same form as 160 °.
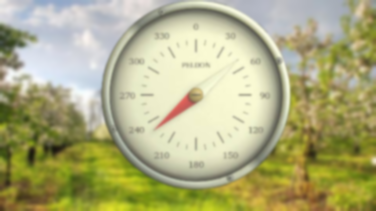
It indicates 230 °
